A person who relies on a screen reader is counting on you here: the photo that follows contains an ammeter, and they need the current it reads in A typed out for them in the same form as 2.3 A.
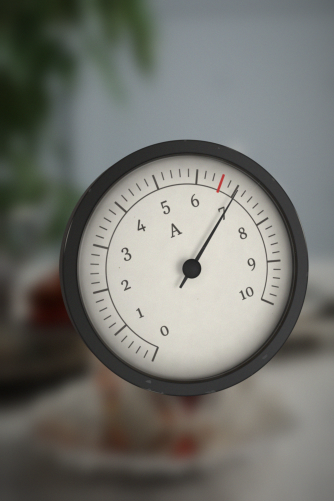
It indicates 7 A
